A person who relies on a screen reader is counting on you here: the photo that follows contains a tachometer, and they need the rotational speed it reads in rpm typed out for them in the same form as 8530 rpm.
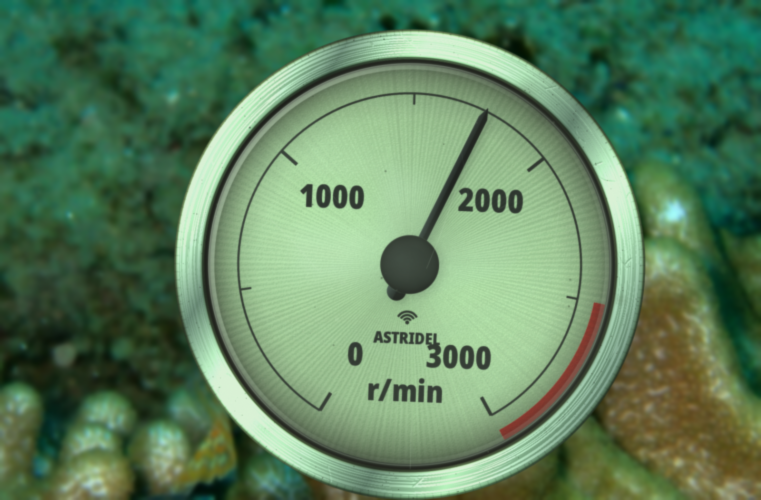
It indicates 1750 rpm
